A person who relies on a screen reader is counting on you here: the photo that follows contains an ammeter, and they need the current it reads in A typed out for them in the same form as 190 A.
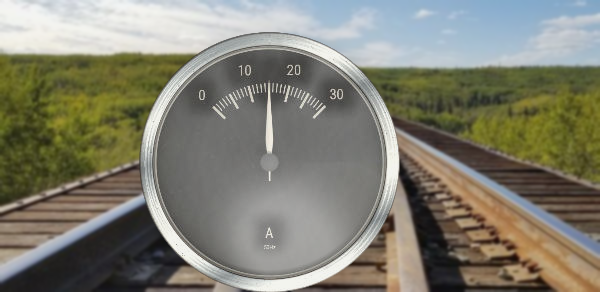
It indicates 15 A
